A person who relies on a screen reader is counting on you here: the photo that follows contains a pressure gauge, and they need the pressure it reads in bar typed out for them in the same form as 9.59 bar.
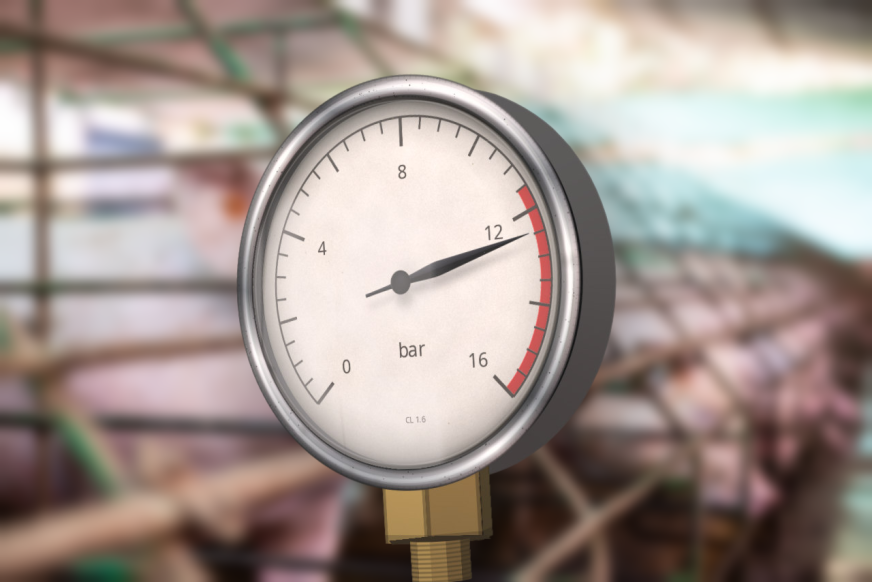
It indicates 12.5 bar
